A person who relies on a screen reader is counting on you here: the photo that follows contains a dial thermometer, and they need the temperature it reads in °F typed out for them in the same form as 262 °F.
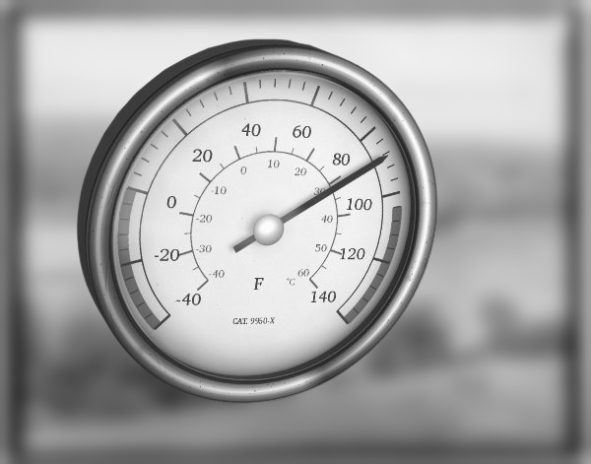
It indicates 88 °F
